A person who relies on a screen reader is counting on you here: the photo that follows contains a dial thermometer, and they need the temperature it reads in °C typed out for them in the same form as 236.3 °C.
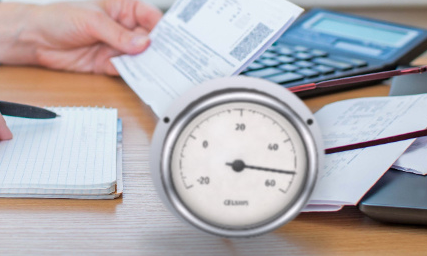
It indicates 52 °C
